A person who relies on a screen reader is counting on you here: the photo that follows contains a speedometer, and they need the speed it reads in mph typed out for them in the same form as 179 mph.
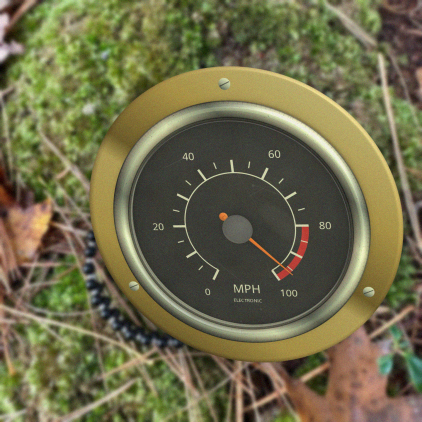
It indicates 95 mph
